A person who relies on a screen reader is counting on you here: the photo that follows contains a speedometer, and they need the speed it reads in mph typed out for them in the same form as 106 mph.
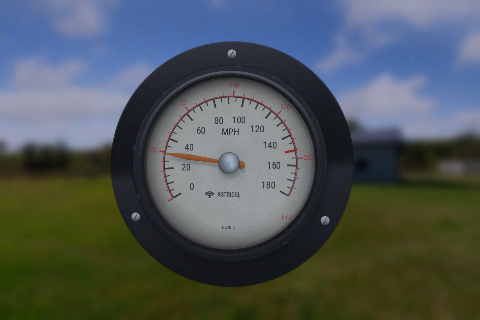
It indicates 30 mph
